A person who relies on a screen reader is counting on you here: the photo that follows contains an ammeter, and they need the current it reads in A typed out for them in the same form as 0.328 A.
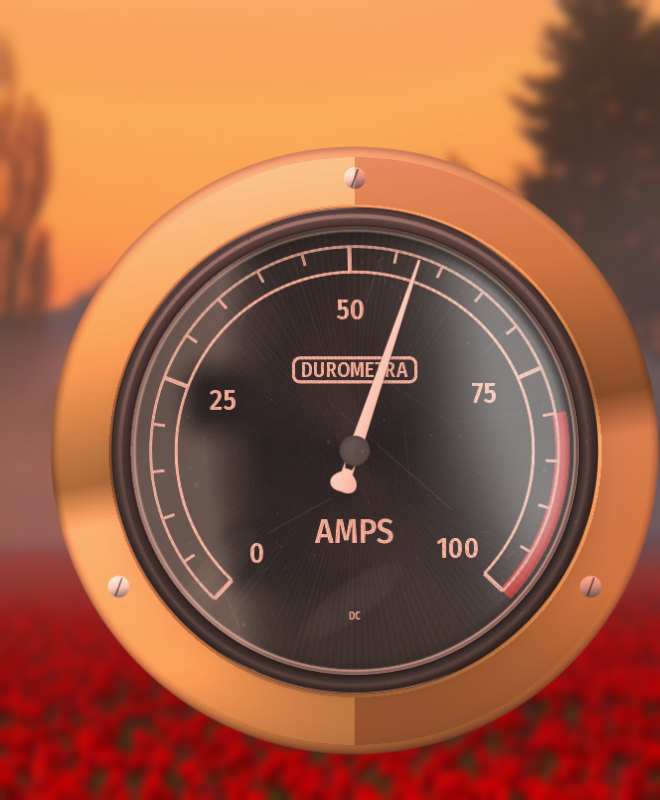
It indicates 57.5 A
